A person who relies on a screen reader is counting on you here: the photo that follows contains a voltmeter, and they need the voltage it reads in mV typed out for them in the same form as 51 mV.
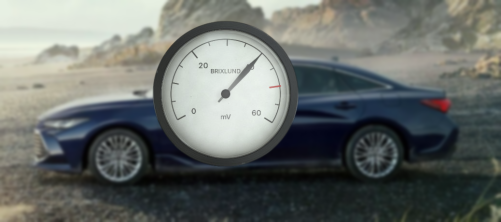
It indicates 40 mV
